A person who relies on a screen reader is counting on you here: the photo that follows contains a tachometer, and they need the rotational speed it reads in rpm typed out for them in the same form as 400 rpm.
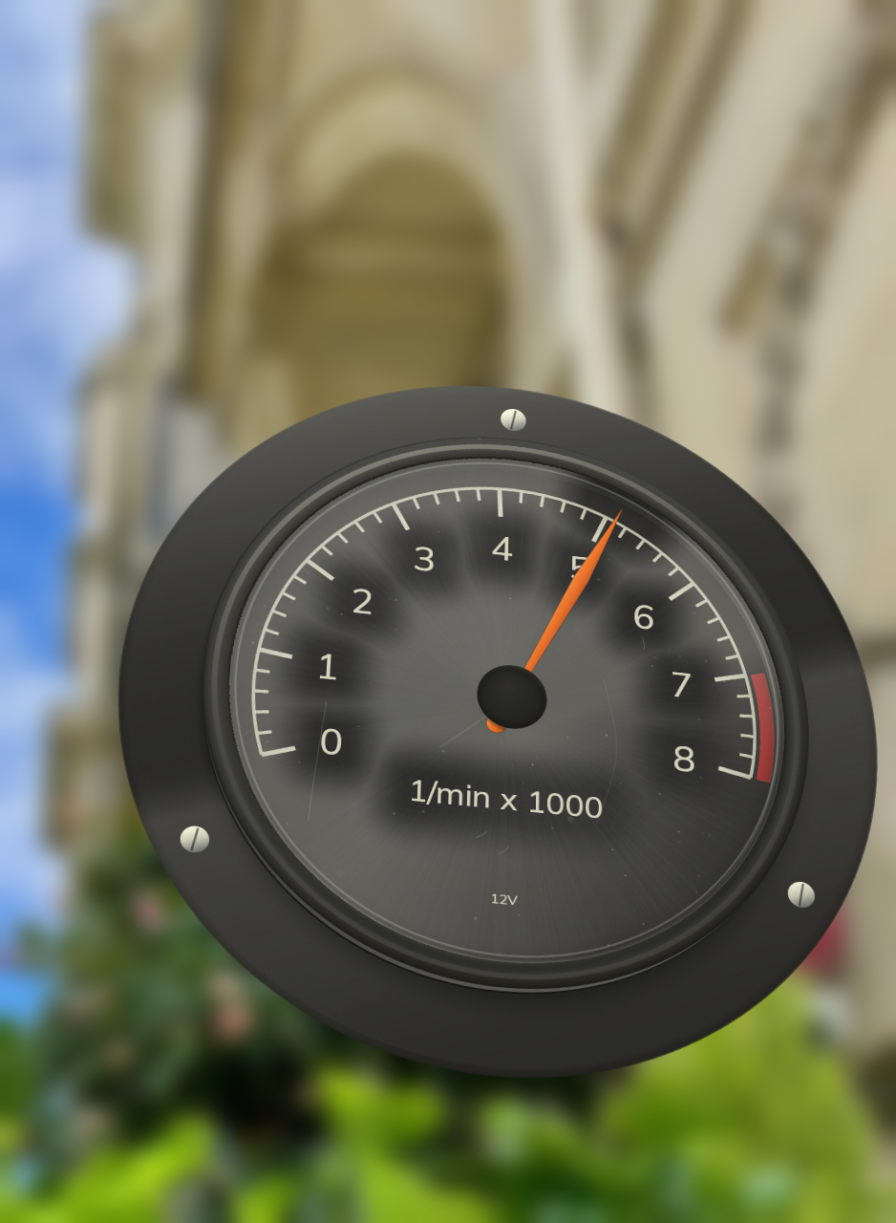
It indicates 5100 rpm
